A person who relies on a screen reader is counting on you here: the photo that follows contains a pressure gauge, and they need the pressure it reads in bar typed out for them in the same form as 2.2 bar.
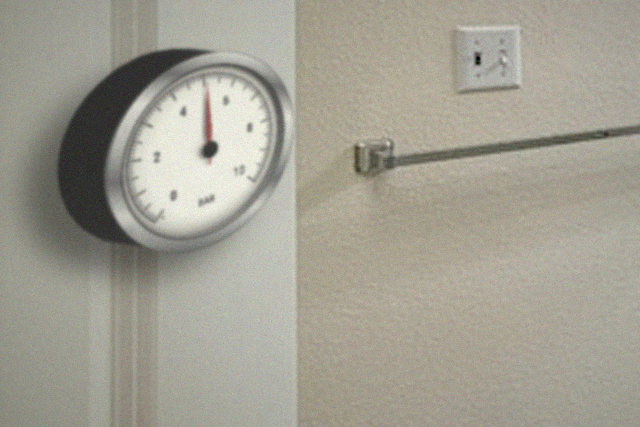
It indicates 5 bar
